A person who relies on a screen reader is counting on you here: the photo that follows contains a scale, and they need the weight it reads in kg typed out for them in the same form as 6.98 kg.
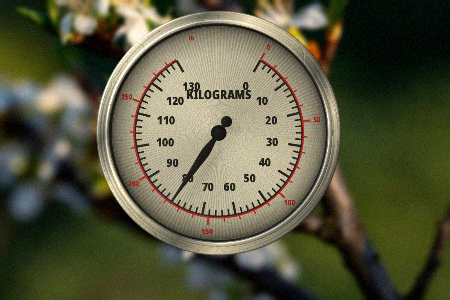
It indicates 80 kg
